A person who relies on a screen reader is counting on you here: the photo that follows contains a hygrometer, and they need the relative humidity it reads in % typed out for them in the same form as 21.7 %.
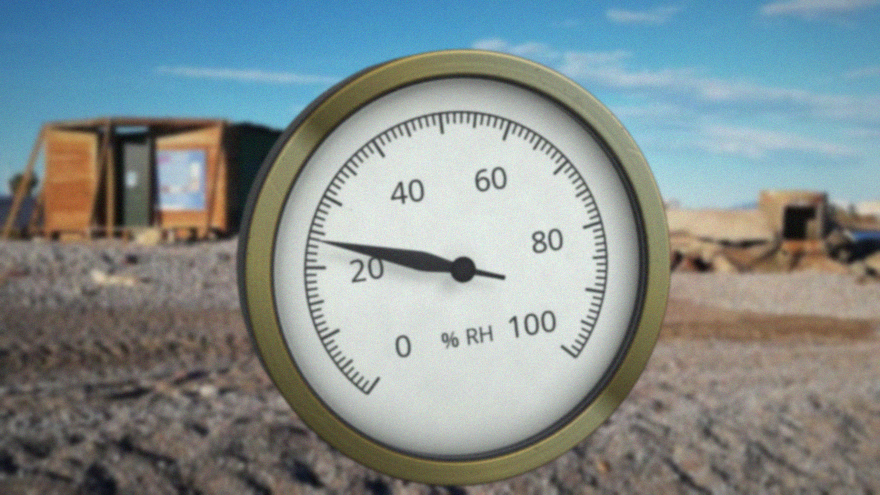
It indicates 24 %
